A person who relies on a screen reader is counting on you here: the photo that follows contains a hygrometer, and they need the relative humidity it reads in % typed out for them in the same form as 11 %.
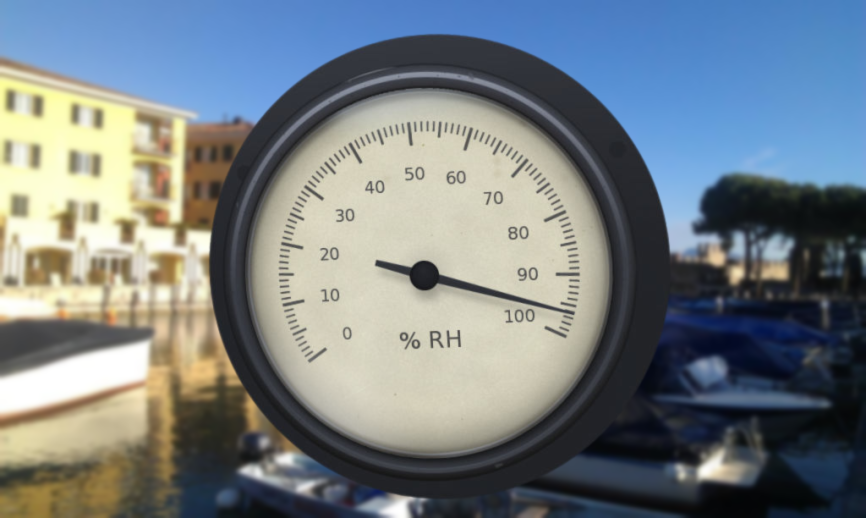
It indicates 96 %
